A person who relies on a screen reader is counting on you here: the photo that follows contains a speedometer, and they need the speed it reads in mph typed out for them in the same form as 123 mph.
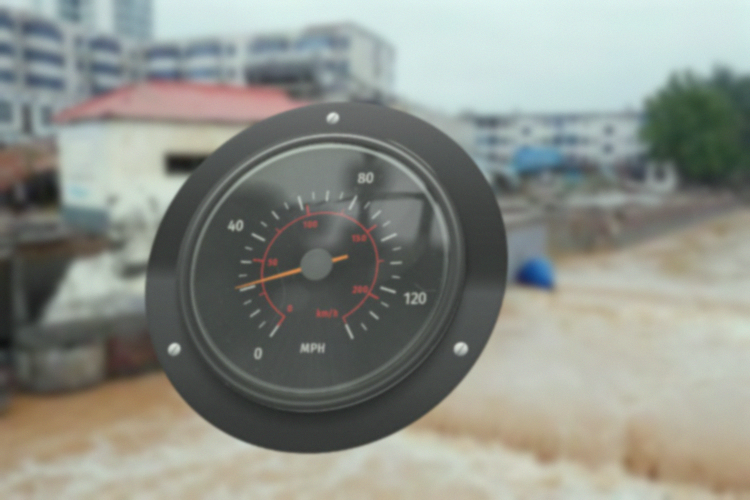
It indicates 20 mph
